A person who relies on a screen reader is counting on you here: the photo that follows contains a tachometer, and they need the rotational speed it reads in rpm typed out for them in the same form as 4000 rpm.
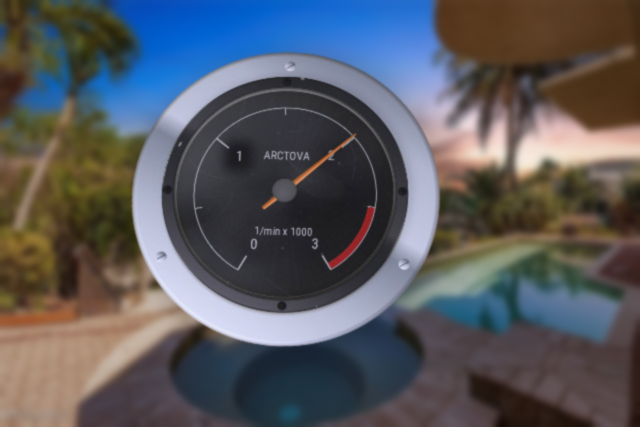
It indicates 2000 rpm
